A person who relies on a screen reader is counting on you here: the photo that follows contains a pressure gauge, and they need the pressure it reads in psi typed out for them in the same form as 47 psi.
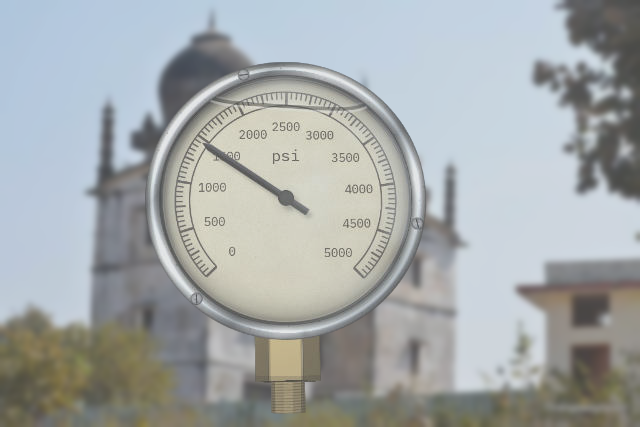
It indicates 1450 psi
